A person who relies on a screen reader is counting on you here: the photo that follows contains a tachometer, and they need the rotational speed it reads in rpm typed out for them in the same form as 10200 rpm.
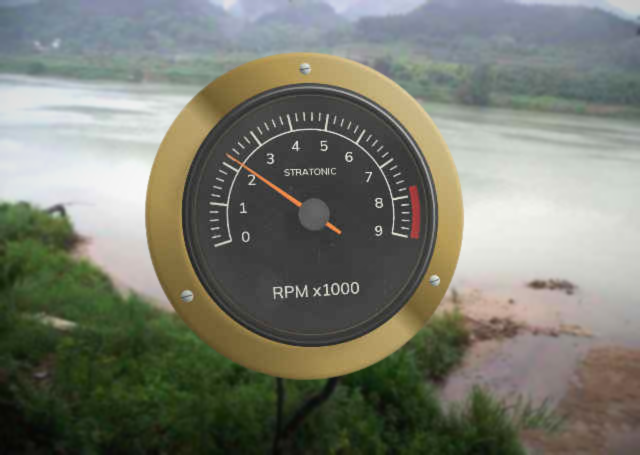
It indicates 2200 rpm
